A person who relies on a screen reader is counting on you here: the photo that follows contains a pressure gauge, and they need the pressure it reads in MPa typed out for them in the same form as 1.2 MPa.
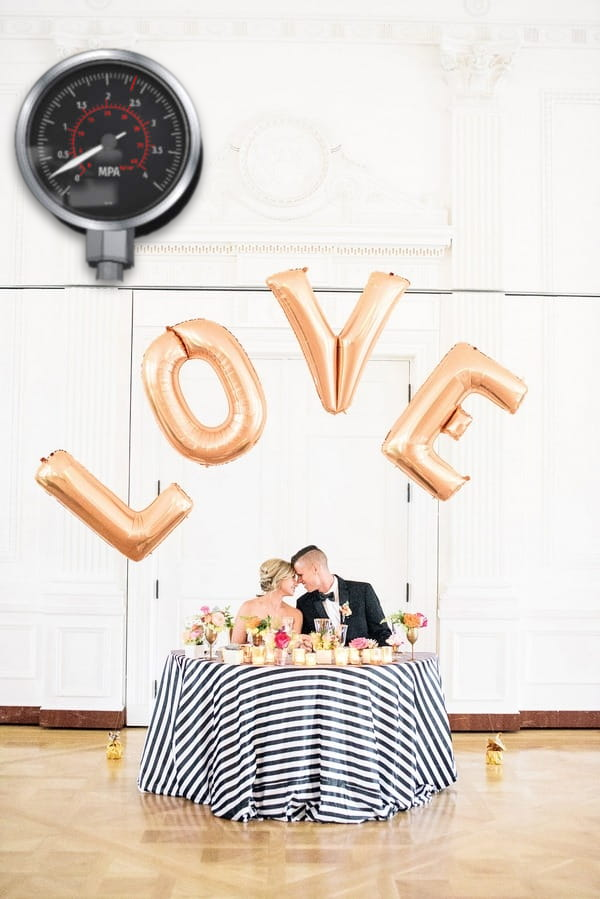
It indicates 0.25 MPa
